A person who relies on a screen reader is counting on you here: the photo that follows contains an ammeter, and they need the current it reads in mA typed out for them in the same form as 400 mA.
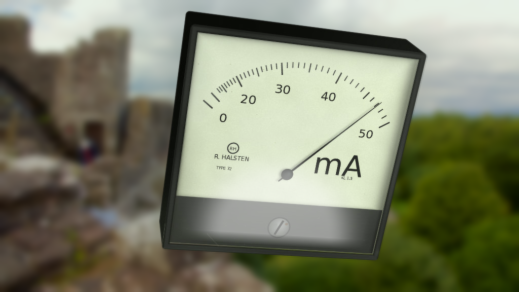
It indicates 47 mA
